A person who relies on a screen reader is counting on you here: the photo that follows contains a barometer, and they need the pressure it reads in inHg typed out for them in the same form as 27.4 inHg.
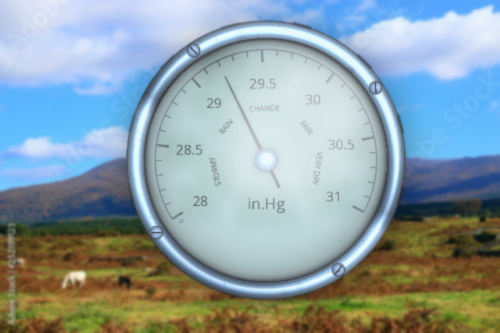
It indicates 29.2 inHg
